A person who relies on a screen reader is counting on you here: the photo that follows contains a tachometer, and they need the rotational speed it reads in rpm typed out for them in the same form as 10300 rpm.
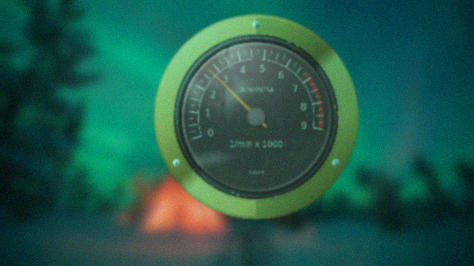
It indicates 2750 rpm
